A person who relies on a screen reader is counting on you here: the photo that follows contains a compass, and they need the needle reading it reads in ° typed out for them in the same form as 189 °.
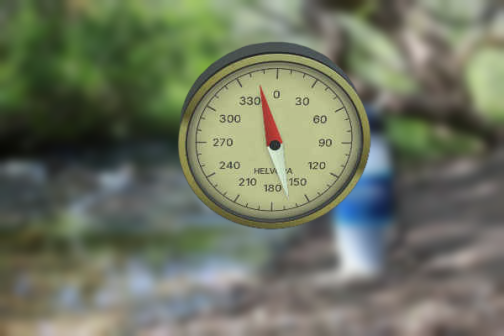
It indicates 345 °
